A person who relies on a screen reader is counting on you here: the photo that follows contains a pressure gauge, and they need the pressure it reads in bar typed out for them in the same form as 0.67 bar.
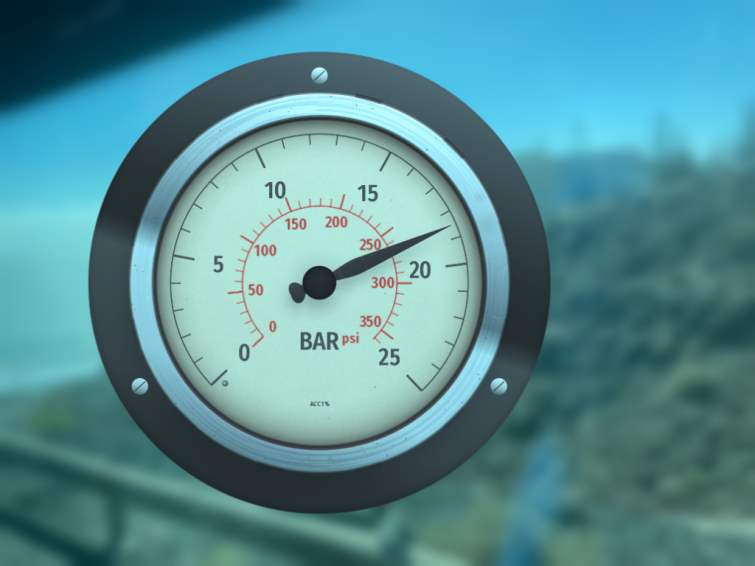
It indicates 18.5 bar
